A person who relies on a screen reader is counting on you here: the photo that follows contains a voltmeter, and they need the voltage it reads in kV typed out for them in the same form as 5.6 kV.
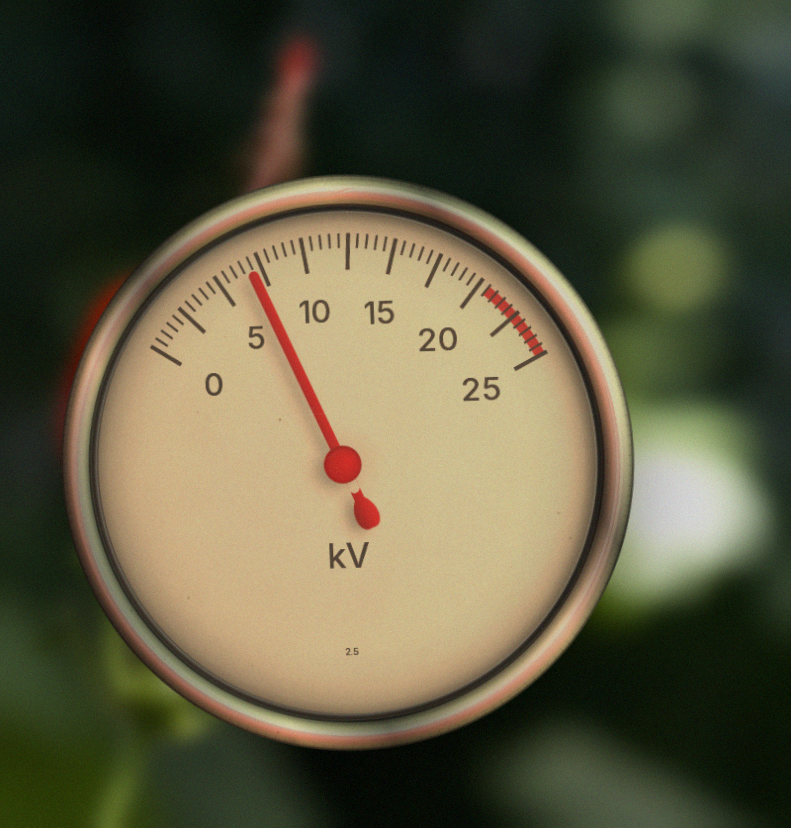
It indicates 7 kV
